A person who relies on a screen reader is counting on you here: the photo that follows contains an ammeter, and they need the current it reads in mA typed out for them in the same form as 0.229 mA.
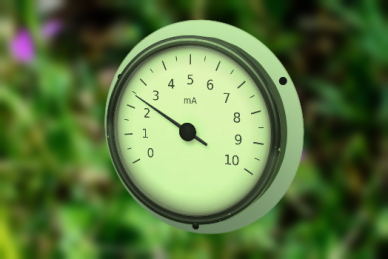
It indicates 2.5 mA
